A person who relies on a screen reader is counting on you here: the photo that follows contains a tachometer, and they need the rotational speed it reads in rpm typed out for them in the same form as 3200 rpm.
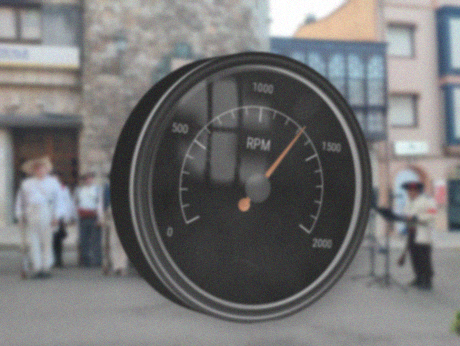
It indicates 1300 rpm
